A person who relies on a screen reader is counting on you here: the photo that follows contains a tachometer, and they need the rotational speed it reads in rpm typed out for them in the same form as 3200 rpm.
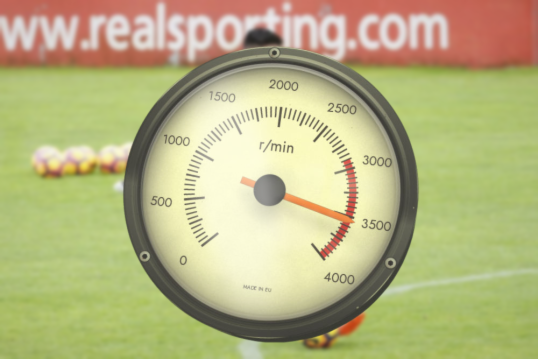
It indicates 3550 rpm
